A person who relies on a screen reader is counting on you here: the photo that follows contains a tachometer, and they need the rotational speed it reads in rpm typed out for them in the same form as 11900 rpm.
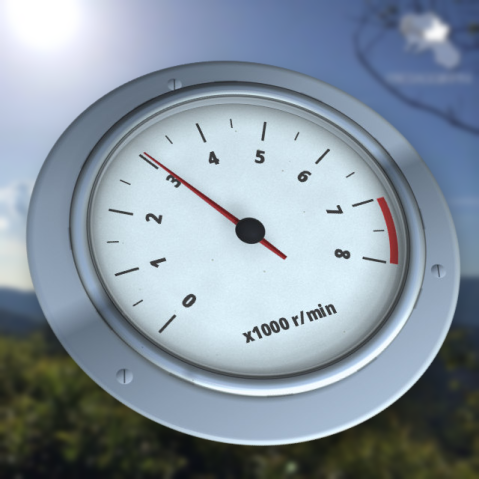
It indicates 3000 rpm
